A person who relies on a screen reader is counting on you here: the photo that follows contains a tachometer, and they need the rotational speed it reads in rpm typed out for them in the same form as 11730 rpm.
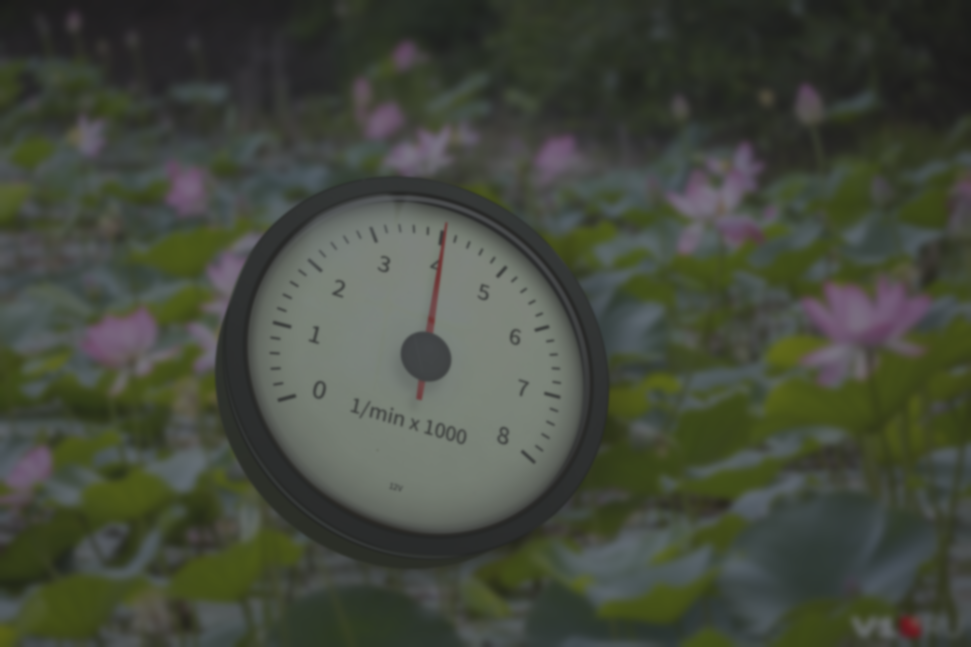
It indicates 4000 rpm
